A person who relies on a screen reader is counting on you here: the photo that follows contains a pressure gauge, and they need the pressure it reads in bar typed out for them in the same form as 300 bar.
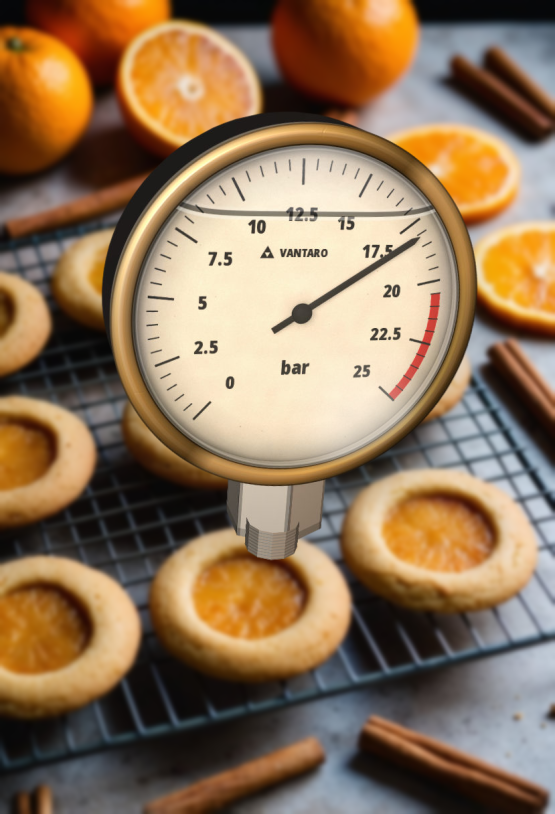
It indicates 18 bar
